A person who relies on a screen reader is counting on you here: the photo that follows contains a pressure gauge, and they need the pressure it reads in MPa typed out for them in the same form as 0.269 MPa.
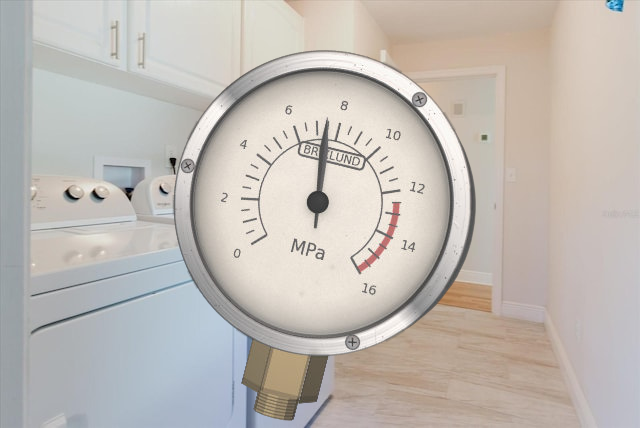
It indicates 7.5 MPa
